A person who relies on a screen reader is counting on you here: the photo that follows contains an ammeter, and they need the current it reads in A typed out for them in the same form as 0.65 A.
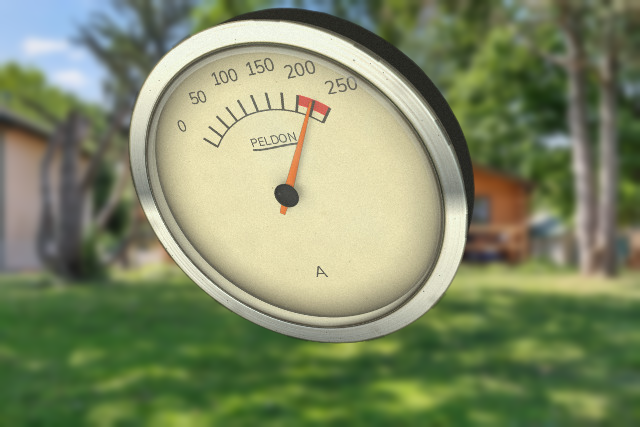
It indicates 225 A
